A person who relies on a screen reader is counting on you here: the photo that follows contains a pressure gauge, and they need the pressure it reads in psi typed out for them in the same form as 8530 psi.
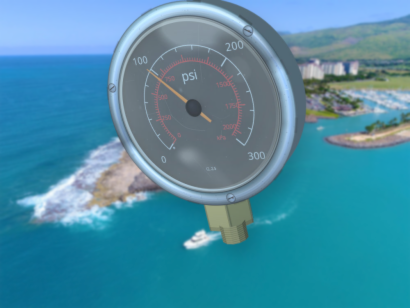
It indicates 100 psi
